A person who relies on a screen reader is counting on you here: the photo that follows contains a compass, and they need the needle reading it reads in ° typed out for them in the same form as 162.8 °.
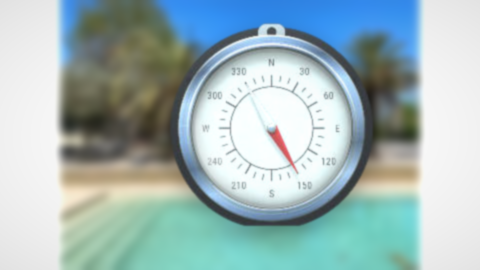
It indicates 150 °
